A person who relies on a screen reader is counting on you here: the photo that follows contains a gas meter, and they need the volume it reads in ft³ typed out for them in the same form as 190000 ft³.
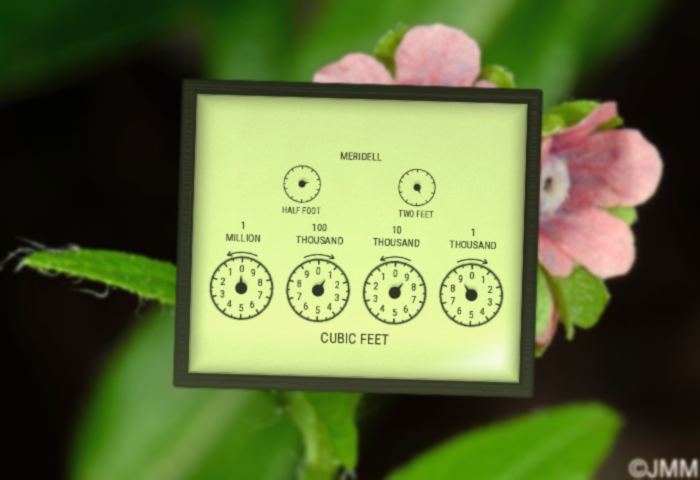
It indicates 8900 ft³
